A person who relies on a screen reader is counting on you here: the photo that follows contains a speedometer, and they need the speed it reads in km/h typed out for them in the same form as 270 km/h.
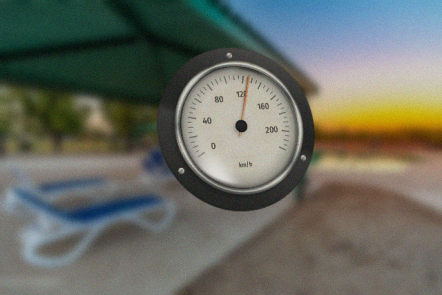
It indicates 125 km/h
